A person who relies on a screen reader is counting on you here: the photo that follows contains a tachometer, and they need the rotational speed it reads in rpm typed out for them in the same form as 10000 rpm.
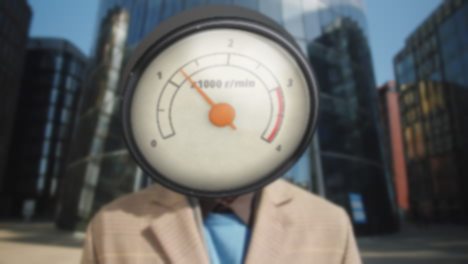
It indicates 1250 rpm
